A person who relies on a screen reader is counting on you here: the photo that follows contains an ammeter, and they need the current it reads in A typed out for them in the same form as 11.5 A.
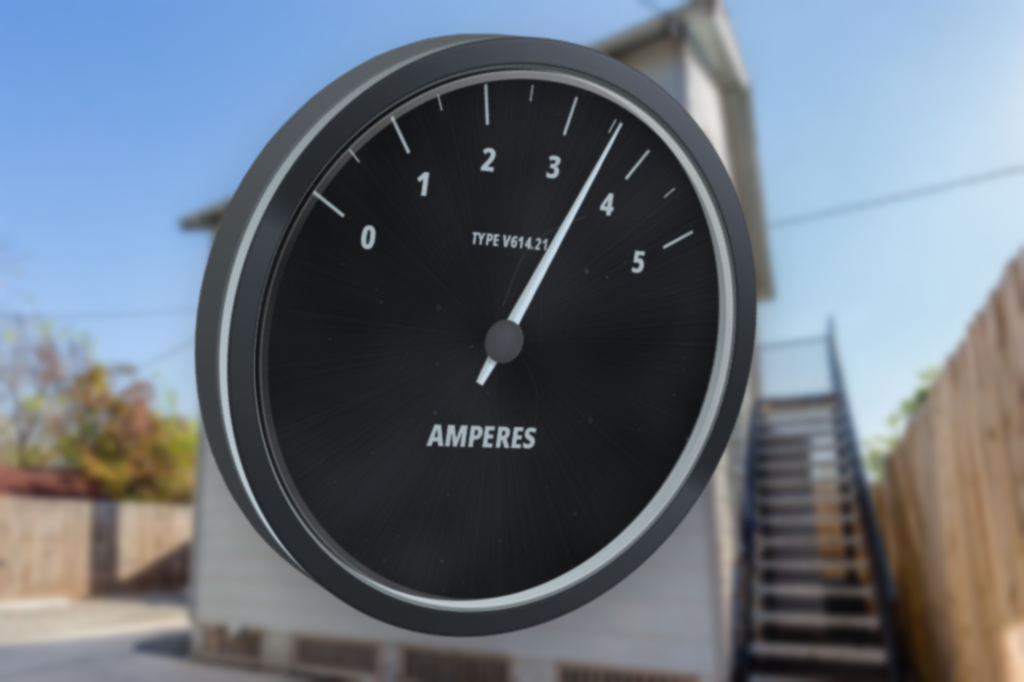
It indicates 3.5 A
